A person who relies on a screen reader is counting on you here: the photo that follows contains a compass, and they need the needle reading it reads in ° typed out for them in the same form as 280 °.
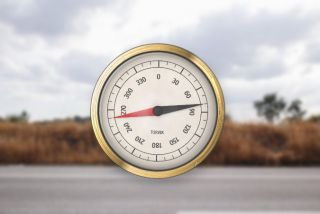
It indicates 260 °
